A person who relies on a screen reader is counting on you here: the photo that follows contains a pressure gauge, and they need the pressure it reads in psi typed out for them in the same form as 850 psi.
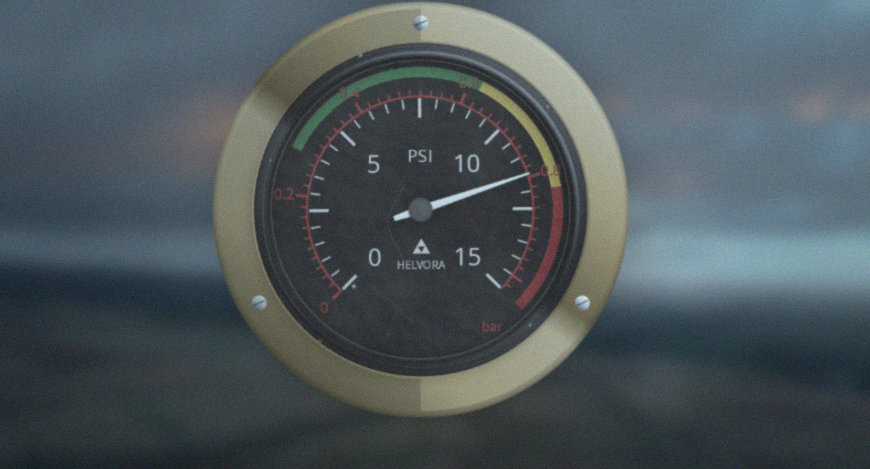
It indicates 11.5 psi
